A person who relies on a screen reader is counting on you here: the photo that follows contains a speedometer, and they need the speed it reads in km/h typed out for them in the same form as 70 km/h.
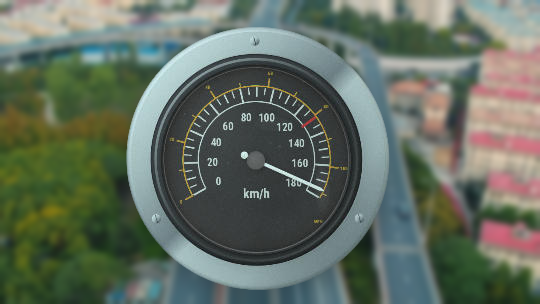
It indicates 175 km/h
